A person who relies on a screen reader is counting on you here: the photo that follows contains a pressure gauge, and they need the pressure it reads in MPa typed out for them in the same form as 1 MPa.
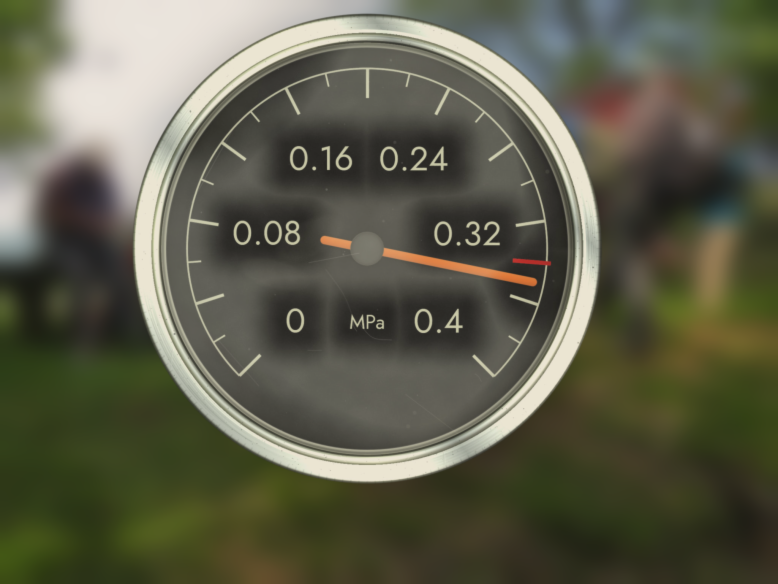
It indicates 0.35 MPa
